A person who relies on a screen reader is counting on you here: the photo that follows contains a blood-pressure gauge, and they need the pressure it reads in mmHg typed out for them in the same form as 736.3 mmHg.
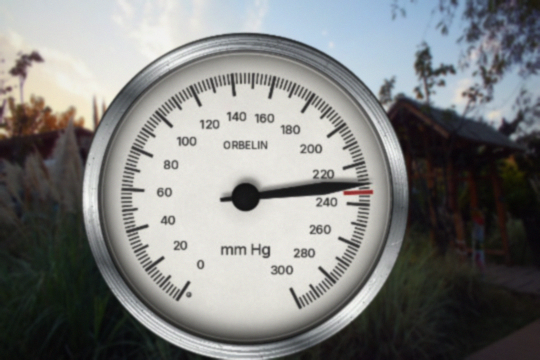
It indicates 230 mmHg
